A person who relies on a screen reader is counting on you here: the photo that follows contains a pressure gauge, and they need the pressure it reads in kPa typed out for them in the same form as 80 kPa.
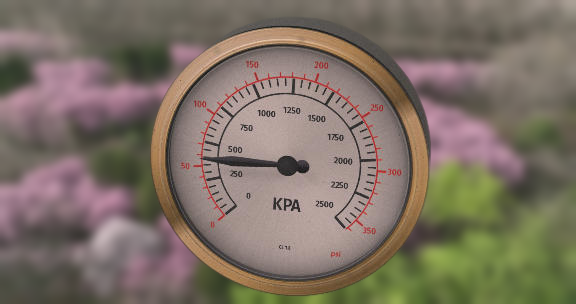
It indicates 400 kPa
